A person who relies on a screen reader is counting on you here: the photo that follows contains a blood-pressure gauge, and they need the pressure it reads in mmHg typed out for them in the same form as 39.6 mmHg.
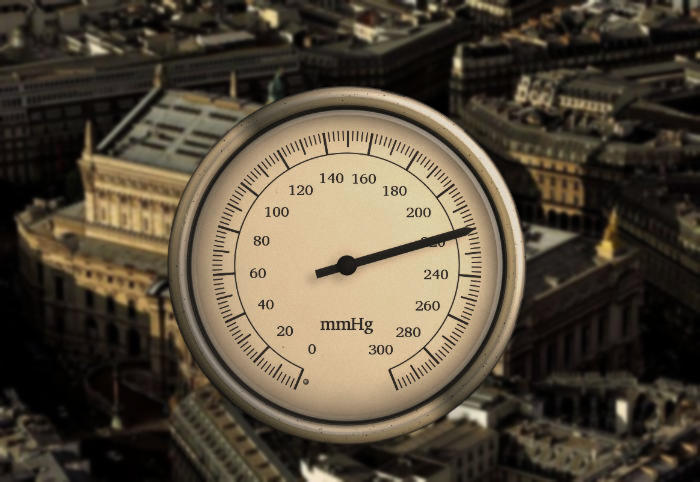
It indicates 220 mmHg
